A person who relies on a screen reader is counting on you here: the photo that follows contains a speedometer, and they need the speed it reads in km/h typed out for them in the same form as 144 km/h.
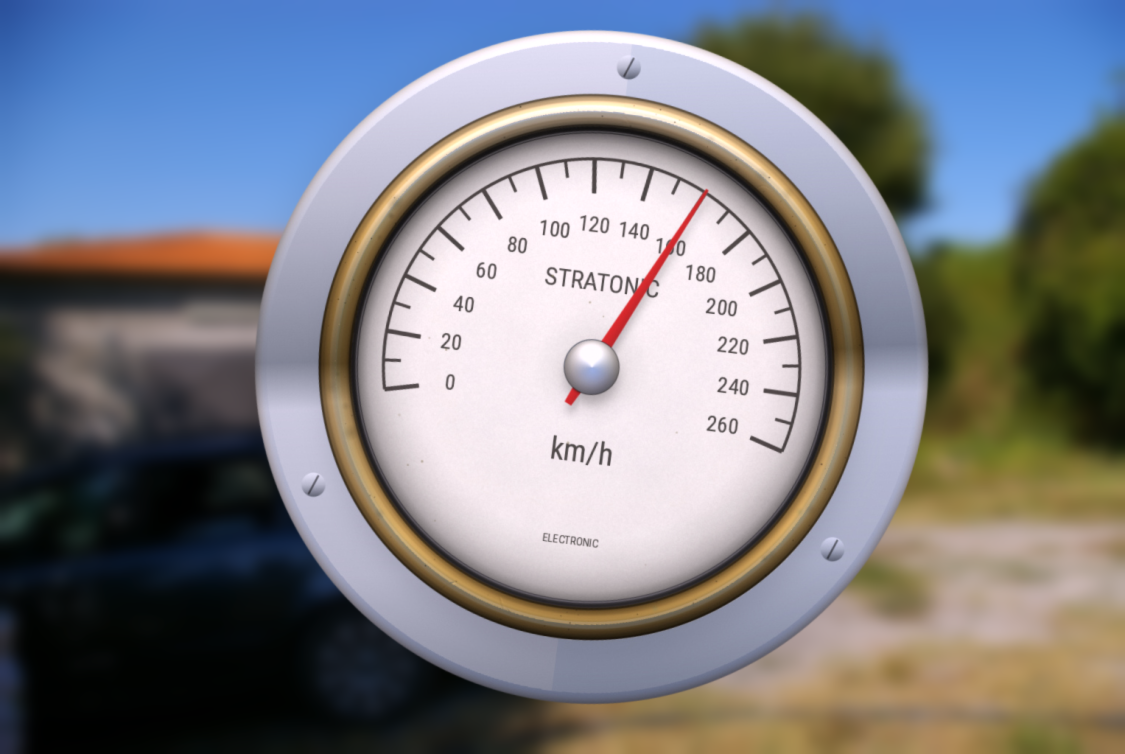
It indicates 160 km/h
